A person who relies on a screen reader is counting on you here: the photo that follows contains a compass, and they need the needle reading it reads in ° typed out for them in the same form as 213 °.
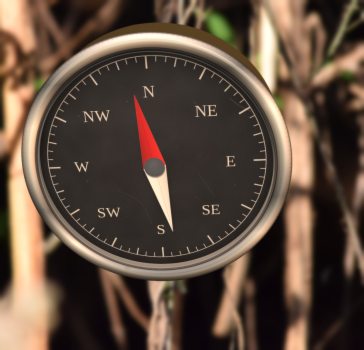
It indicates 350 °
